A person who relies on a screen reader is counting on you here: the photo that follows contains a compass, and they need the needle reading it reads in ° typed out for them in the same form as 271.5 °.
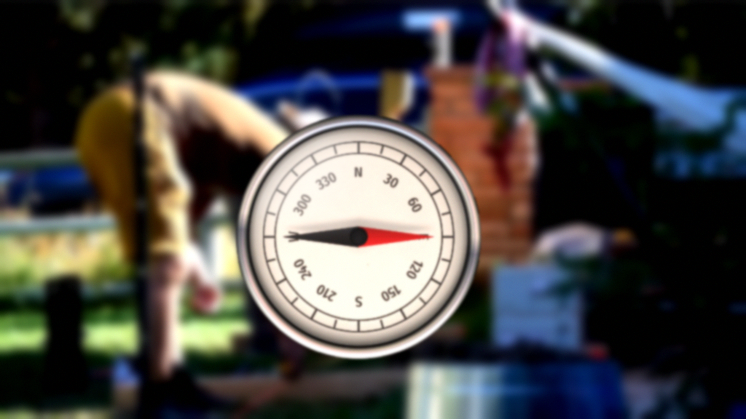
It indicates 90 °
